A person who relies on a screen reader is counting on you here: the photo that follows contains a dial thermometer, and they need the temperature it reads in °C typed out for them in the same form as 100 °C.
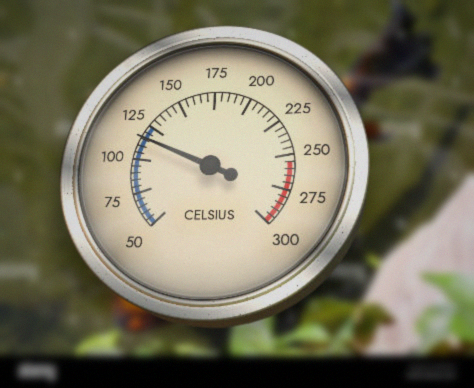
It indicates 115 °C
